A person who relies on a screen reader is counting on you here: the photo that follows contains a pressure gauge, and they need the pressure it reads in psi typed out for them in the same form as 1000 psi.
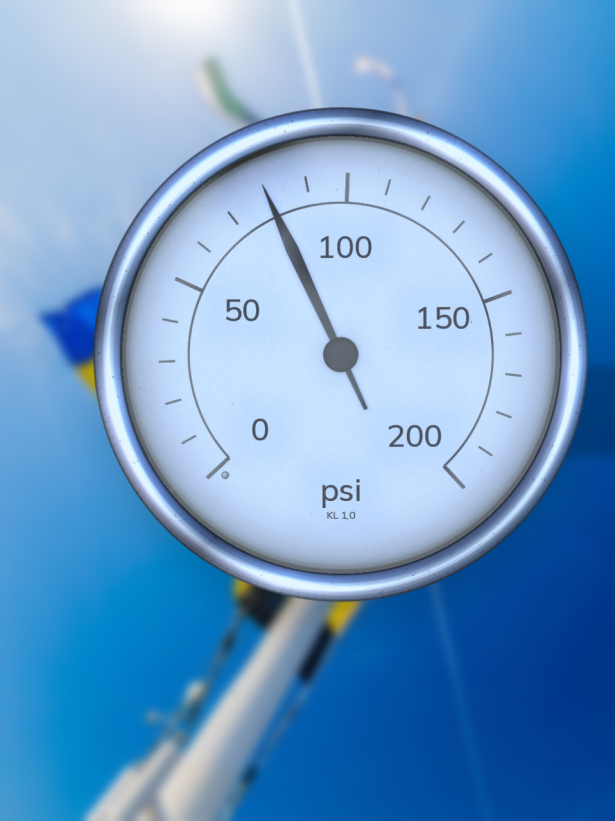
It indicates 80 psi
